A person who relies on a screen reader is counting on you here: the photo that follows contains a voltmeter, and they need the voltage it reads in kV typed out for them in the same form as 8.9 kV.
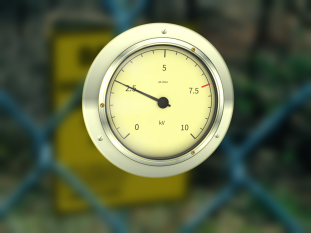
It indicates 2.5 kV
